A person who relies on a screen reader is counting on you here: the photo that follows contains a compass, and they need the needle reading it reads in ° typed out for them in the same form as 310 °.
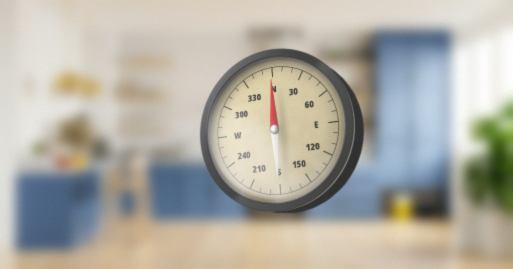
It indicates 0 °
